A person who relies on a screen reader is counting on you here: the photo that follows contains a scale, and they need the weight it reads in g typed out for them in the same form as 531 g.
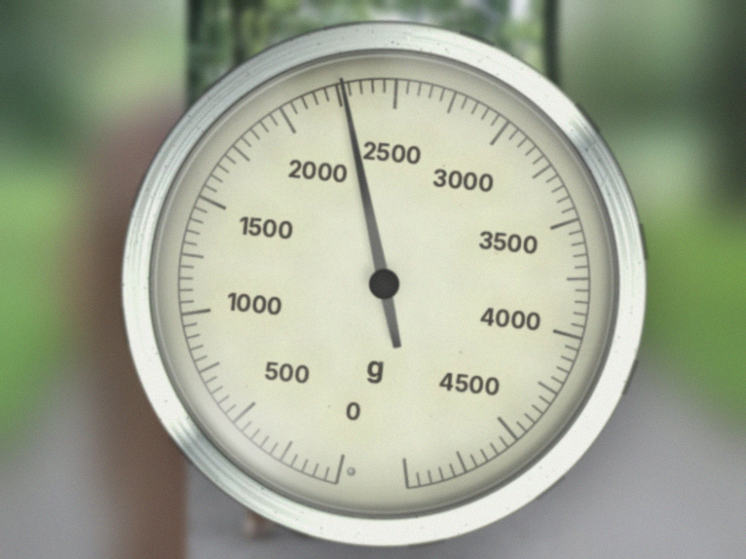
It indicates 2275 g
